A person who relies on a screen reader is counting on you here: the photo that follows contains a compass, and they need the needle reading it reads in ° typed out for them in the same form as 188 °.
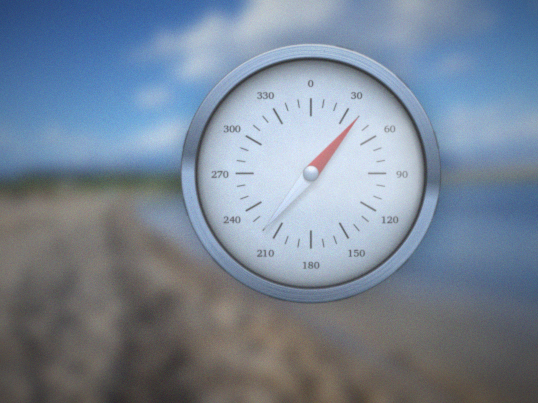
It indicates 40 °
